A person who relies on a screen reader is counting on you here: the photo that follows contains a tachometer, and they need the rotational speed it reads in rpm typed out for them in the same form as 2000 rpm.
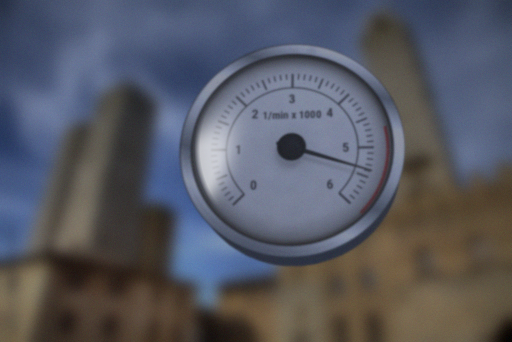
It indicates 5400 rpm
